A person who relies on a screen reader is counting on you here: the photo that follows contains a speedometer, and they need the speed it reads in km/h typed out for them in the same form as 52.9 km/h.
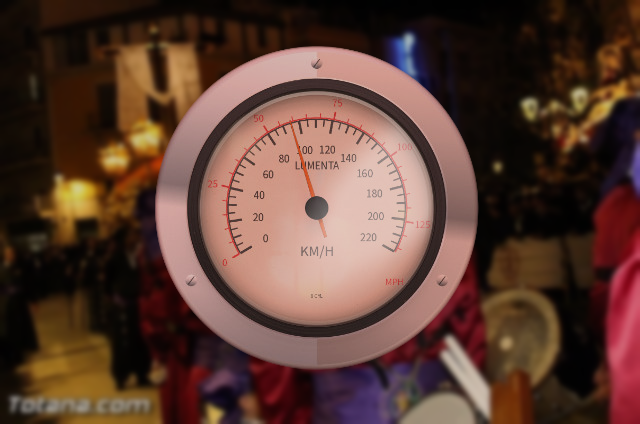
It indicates 95 km/h
